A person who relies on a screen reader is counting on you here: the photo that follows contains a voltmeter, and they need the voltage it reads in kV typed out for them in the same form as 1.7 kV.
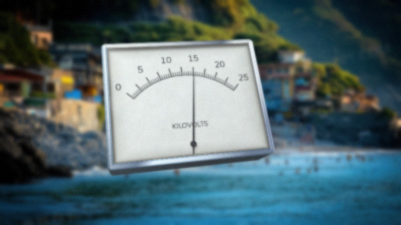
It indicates 15 kV
